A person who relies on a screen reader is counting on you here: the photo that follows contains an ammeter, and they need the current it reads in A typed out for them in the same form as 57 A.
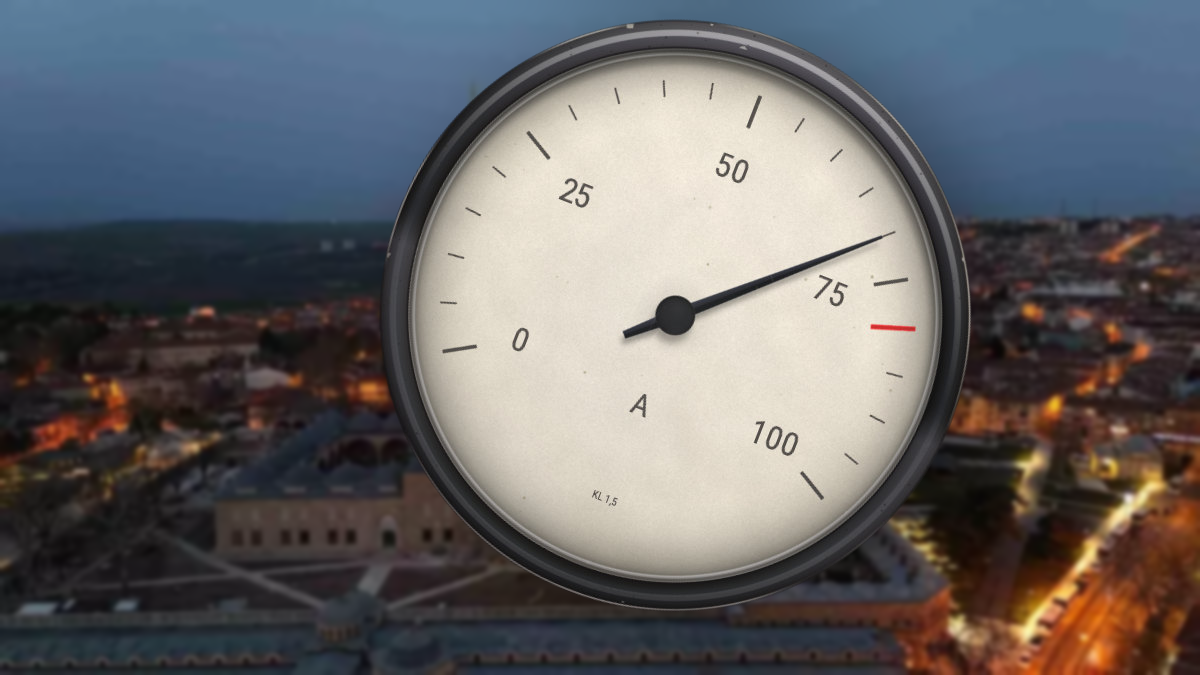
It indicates 70 A
